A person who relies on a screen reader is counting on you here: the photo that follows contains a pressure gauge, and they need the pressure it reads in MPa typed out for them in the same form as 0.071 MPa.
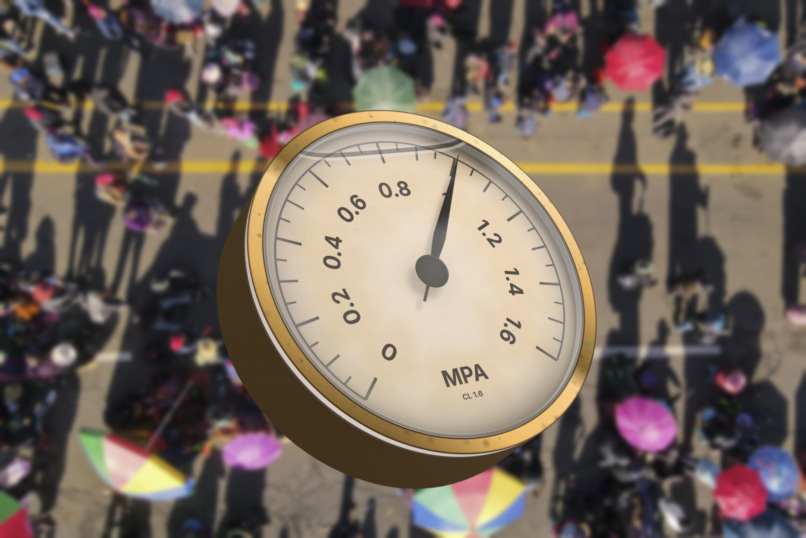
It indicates 1 MPa
